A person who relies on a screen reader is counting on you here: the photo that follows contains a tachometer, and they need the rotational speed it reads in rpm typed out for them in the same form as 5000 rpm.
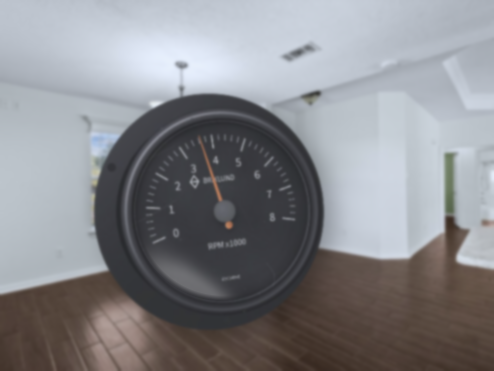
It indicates 3600 rpm
